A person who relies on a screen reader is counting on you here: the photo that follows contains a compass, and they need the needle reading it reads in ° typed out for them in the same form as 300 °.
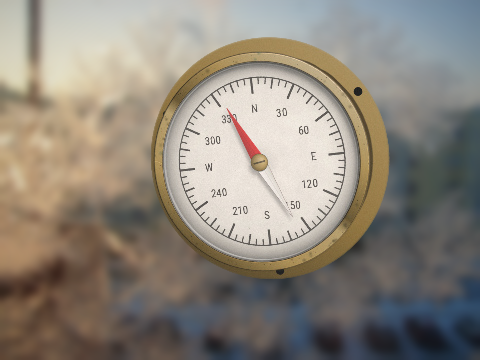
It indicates 335 °
